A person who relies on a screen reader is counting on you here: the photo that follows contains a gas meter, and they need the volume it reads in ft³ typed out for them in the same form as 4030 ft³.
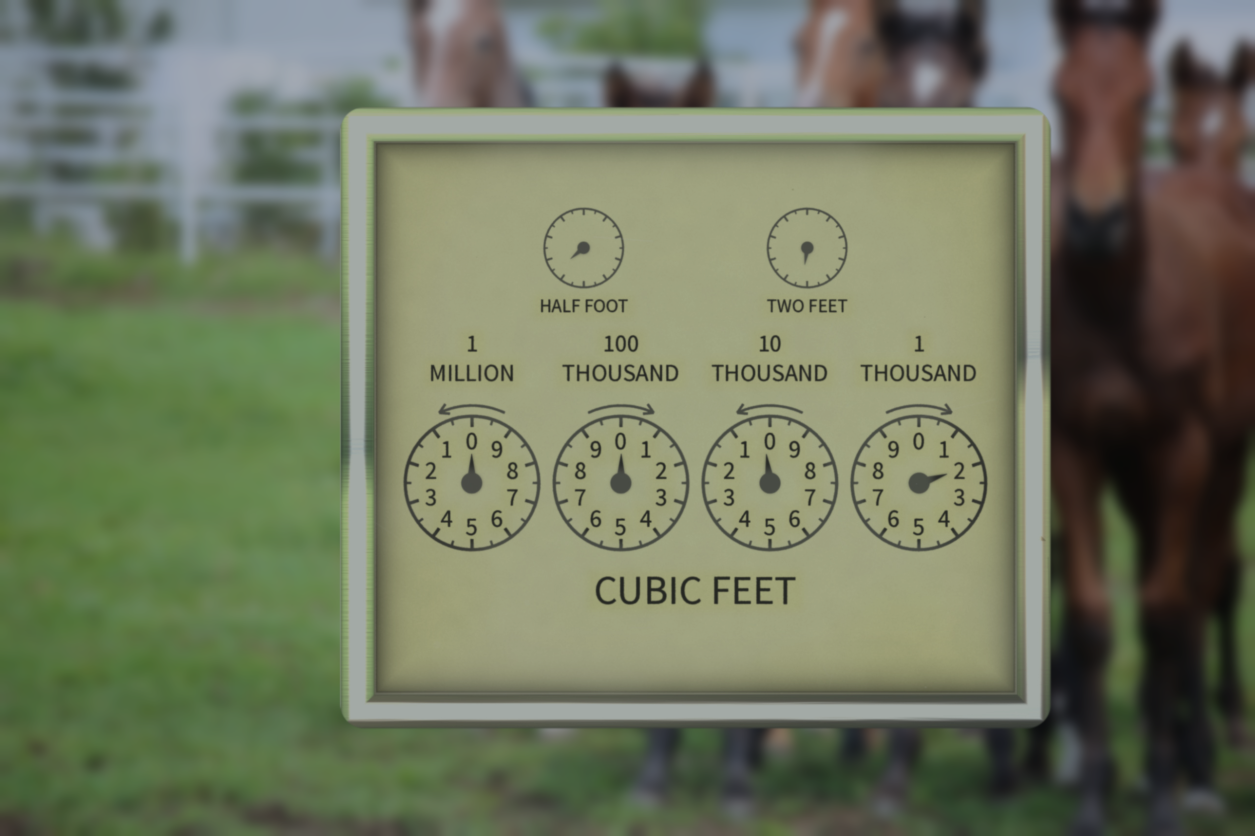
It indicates 200 ft³
